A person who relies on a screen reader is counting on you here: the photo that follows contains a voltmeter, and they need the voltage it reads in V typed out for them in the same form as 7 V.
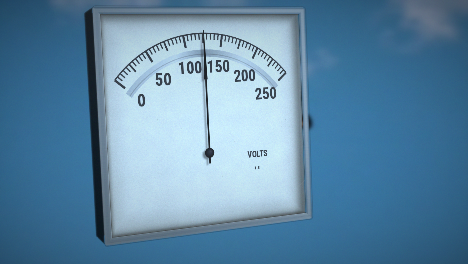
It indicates 125 V
